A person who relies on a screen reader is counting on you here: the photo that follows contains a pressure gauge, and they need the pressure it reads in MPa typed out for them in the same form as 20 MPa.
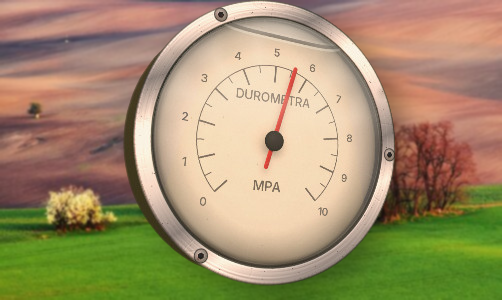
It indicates 5.5 MPa
